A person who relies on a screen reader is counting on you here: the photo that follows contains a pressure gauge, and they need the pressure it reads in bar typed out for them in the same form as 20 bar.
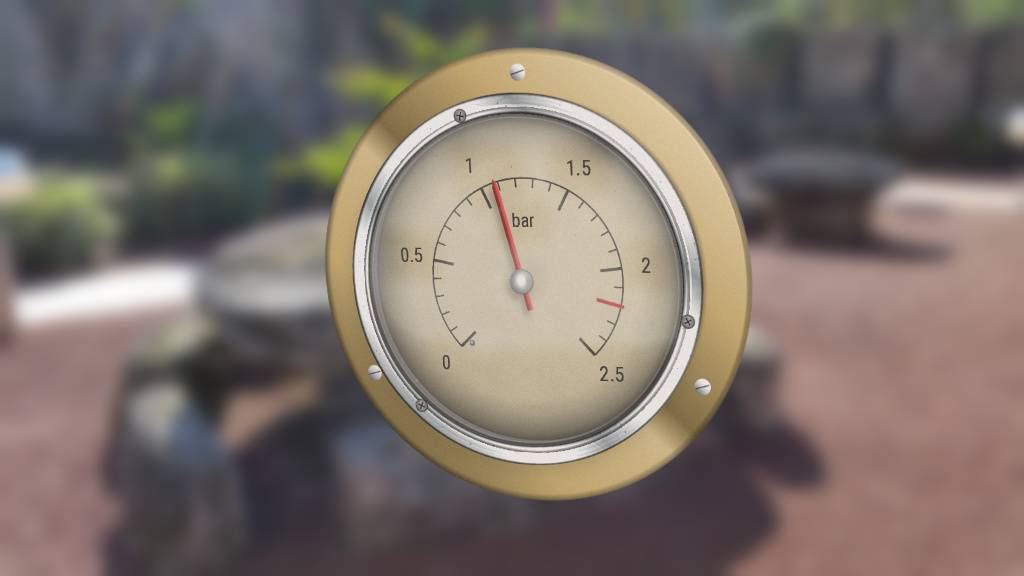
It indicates 1.1 bar
